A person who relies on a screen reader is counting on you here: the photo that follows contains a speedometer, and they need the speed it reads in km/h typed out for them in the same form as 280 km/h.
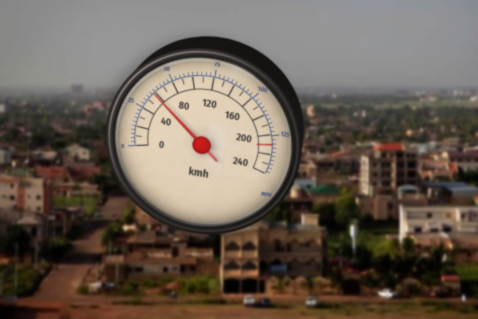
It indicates 60 km/h
